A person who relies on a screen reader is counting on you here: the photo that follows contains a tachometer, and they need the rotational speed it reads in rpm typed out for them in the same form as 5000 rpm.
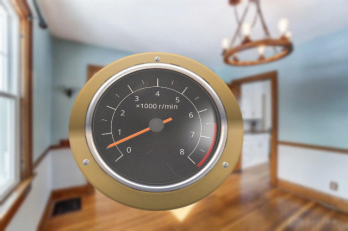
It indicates 500 rpm
